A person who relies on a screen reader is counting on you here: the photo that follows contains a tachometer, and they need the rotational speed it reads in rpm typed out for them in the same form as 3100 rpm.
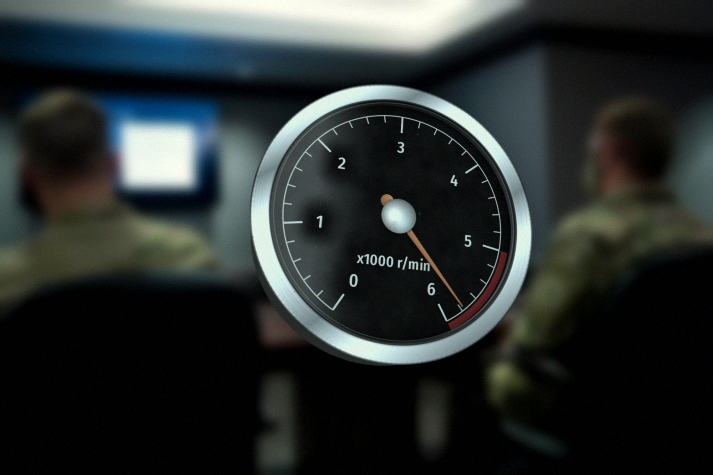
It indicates 5800 rpm
